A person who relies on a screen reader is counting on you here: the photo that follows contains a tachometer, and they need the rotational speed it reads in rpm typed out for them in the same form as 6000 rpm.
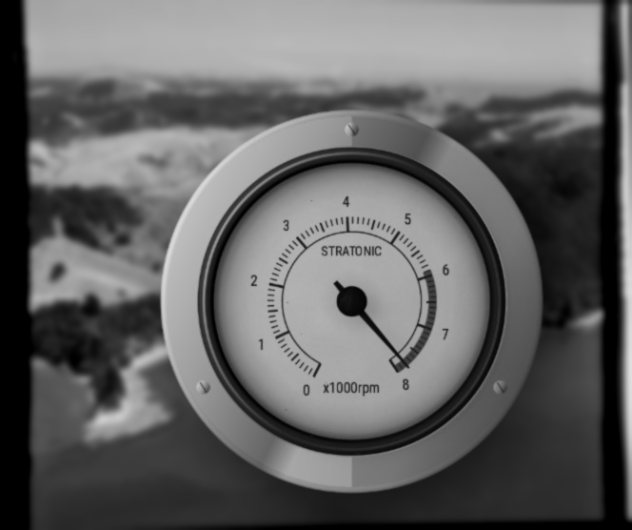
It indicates 7800 rpm
